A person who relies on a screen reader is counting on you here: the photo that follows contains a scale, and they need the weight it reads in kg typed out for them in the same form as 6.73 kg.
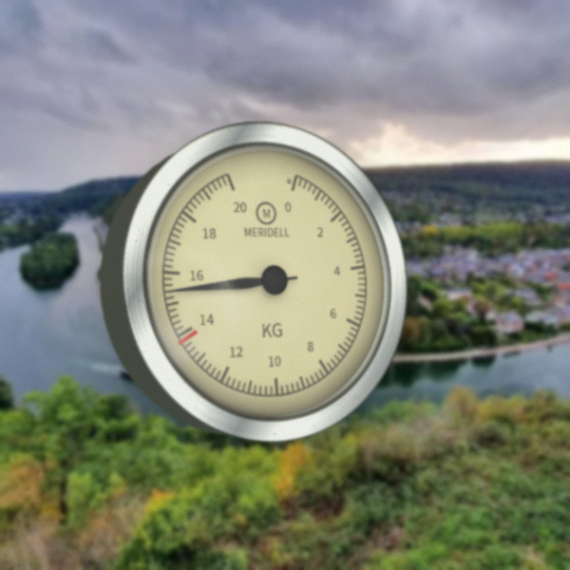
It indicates 15.4 kg
